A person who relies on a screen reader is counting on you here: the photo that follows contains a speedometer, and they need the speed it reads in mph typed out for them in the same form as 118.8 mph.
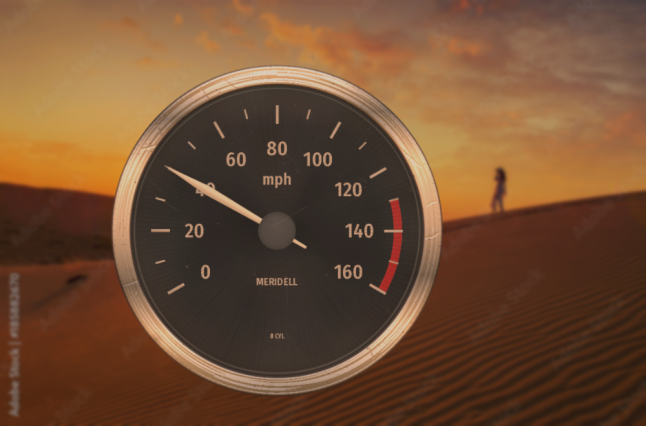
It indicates 40 mph
